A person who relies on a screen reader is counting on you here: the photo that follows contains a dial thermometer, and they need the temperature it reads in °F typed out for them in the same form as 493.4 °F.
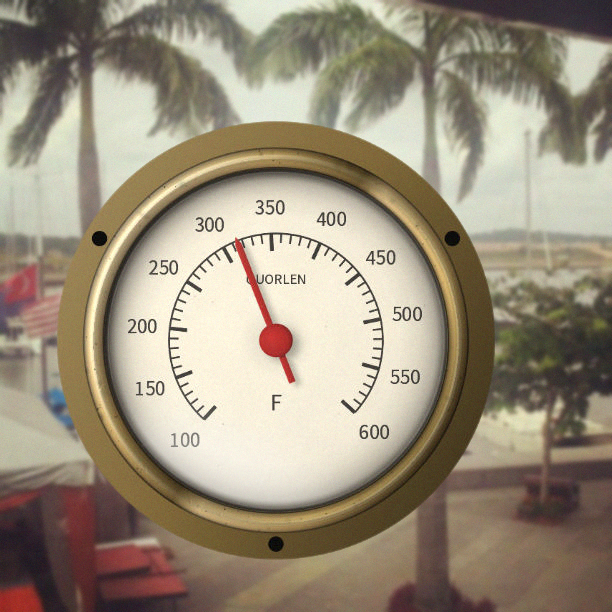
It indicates 315 °F
